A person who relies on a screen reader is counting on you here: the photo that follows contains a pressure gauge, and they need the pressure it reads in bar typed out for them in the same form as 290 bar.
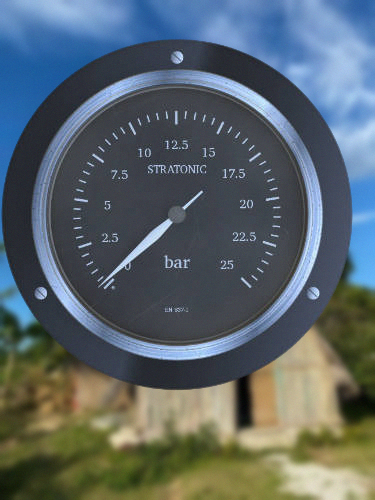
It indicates 0.25 bar
